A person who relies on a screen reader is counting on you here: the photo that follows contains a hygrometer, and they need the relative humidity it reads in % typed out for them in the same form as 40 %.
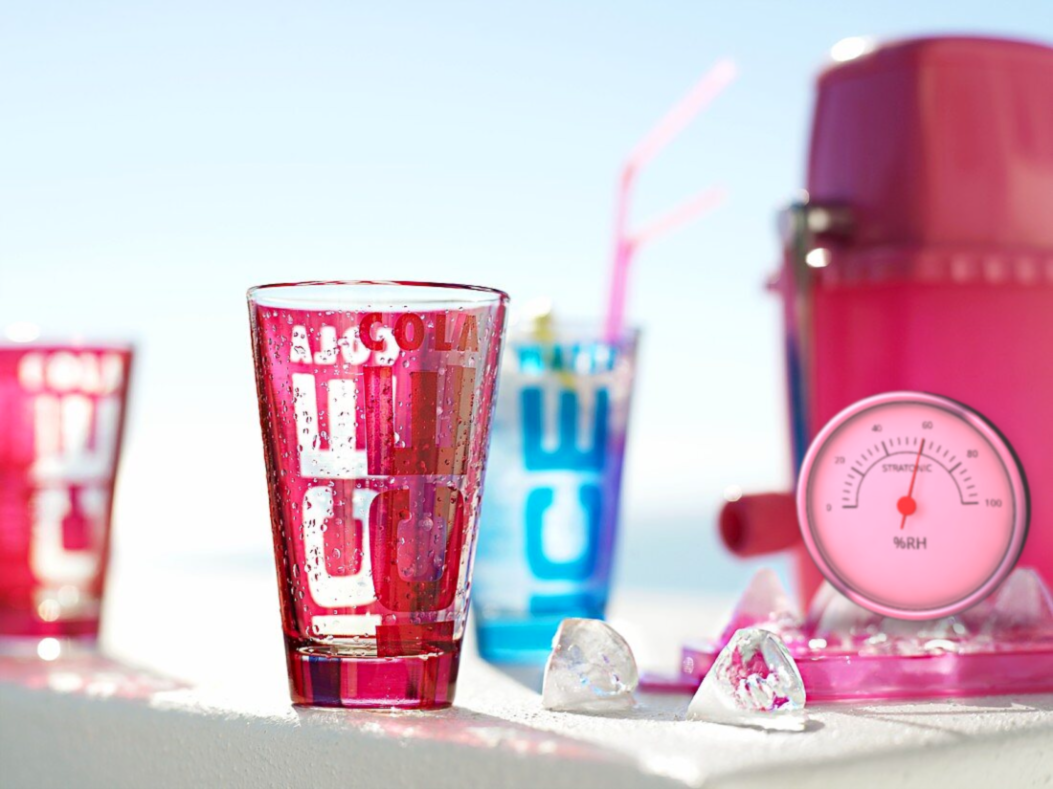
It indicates 60 %
